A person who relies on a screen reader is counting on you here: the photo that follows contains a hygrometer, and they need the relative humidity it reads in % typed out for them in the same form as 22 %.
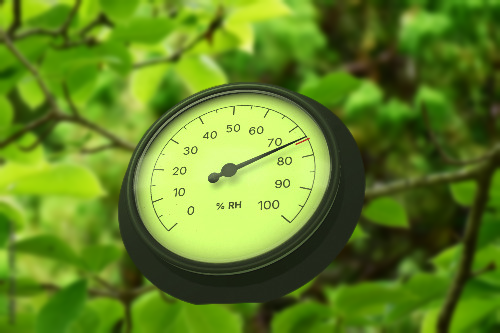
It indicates 75 %
